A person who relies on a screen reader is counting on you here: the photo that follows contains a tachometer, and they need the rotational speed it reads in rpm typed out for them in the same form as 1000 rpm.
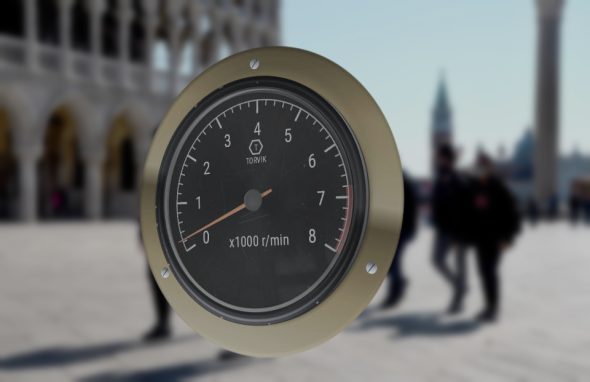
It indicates 200 rpm
